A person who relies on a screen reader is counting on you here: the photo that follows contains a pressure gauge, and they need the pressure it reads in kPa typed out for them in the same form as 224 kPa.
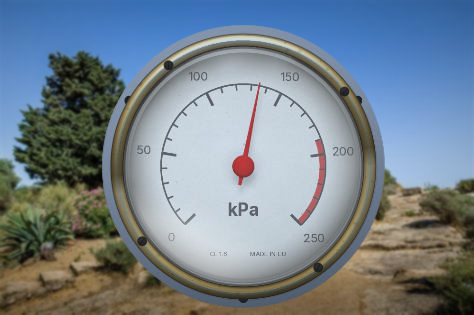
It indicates 135 kPa
